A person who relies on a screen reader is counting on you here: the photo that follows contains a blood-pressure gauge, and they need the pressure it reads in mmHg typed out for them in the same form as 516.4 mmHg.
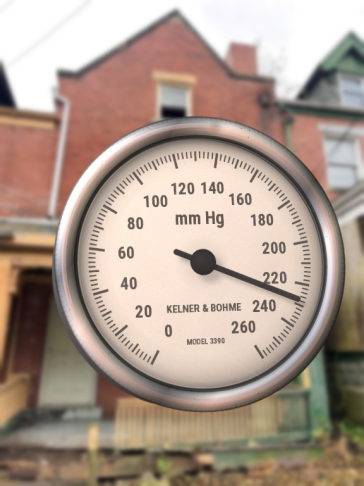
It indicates 228 mmHg
